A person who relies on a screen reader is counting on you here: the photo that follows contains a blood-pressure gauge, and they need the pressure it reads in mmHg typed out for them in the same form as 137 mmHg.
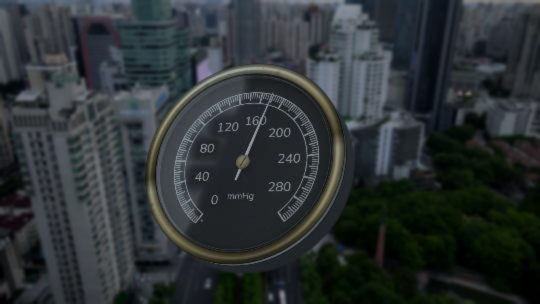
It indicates 170 mmHg
